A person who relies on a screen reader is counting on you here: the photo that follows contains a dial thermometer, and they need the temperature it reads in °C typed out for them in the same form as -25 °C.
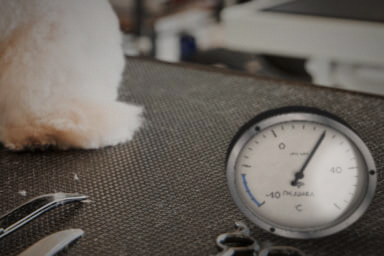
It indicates 20 °C
